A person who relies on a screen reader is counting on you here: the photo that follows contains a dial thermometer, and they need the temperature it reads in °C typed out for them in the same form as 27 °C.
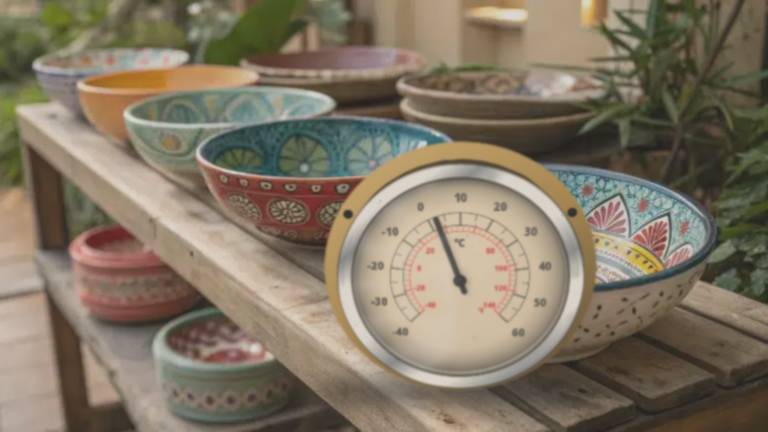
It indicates 2.5 °C
